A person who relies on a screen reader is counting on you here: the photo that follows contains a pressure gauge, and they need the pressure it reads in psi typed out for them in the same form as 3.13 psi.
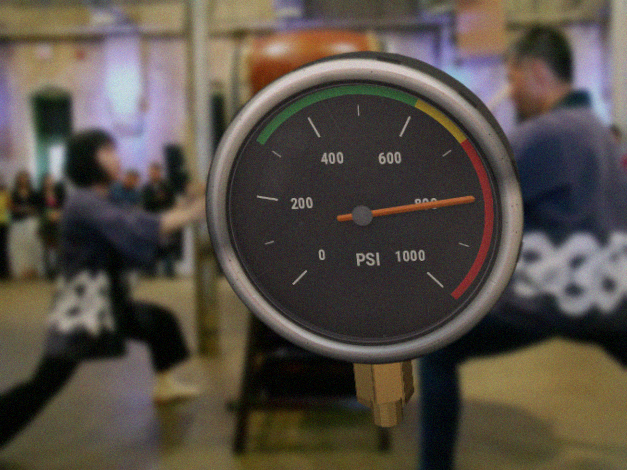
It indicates 800 psi
